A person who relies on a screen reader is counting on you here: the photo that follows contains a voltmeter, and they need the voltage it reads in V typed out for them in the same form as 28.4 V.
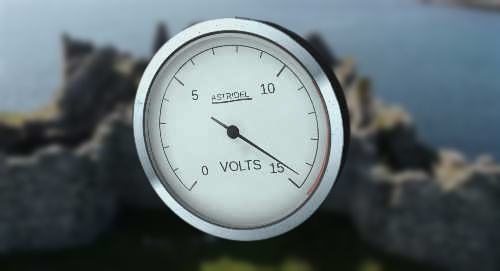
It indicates 14.5 V
